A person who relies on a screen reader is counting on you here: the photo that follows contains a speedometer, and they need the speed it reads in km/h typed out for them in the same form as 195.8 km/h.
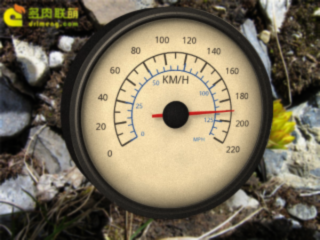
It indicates 190 km/h
